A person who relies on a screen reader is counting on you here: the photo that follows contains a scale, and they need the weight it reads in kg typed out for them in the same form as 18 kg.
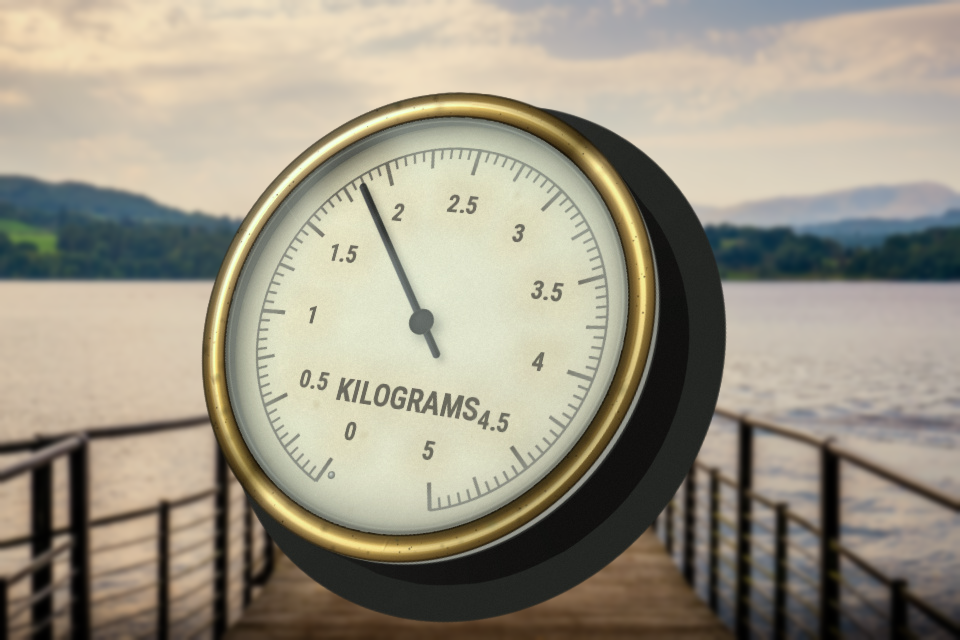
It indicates 1.85 kg
